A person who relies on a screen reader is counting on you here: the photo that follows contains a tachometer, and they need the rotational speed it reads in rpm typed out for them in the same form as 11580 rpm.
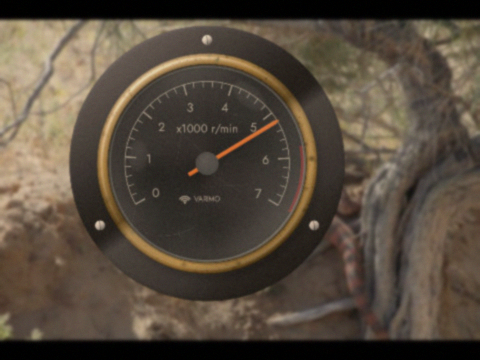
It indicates 5200 rpm
